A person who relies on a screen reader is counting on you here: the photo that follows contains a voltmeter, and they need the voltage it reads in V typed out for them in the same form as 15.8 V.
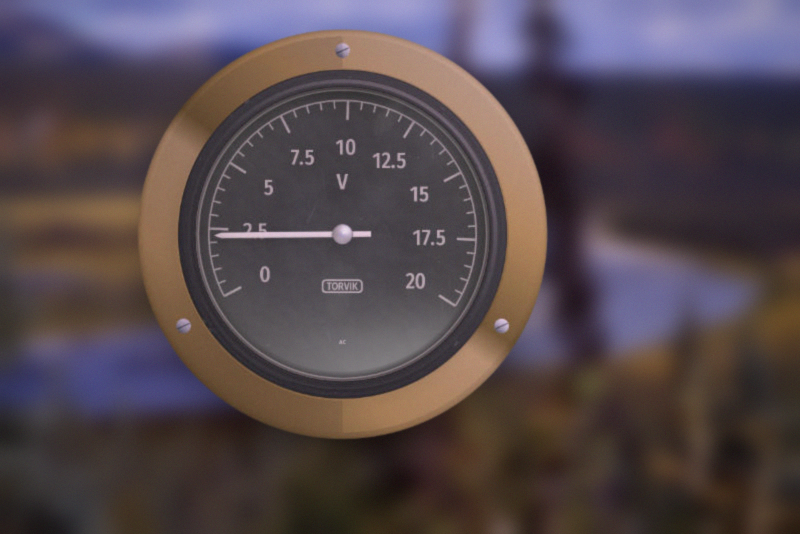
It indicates 2.25 V
